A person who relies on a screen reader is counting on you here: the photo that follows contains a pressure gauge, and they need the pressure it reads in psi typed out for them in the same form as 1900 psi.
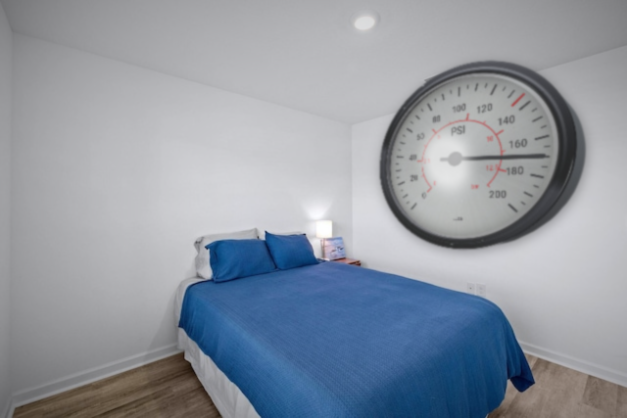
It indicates 170 psi
